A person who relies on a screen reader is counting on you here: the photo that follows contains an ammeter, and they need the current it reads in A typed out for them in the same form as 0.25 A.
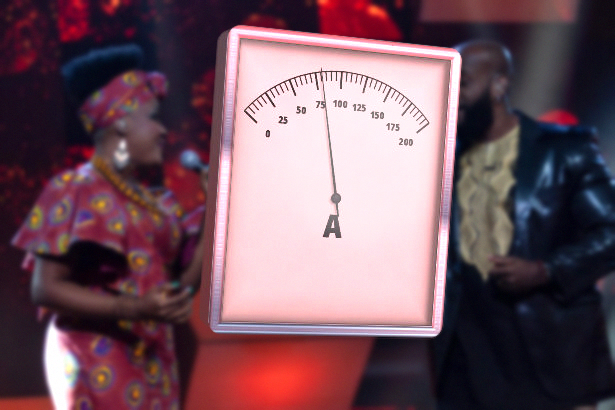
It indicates 80 A
